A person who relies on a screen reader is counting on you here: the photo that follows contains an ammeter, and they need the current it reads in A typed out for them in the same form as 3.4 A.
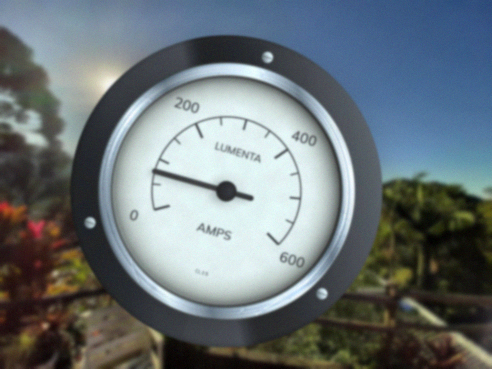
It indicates 75 A
